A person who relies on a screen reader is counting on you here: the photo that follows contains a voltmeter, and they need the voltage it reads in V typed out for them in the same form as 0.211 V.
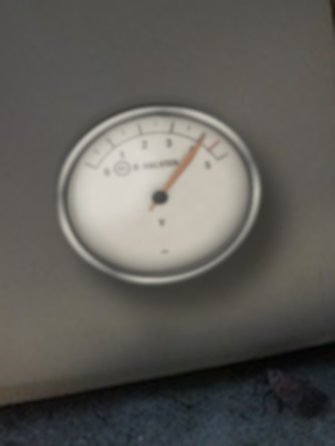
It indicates 4 V
